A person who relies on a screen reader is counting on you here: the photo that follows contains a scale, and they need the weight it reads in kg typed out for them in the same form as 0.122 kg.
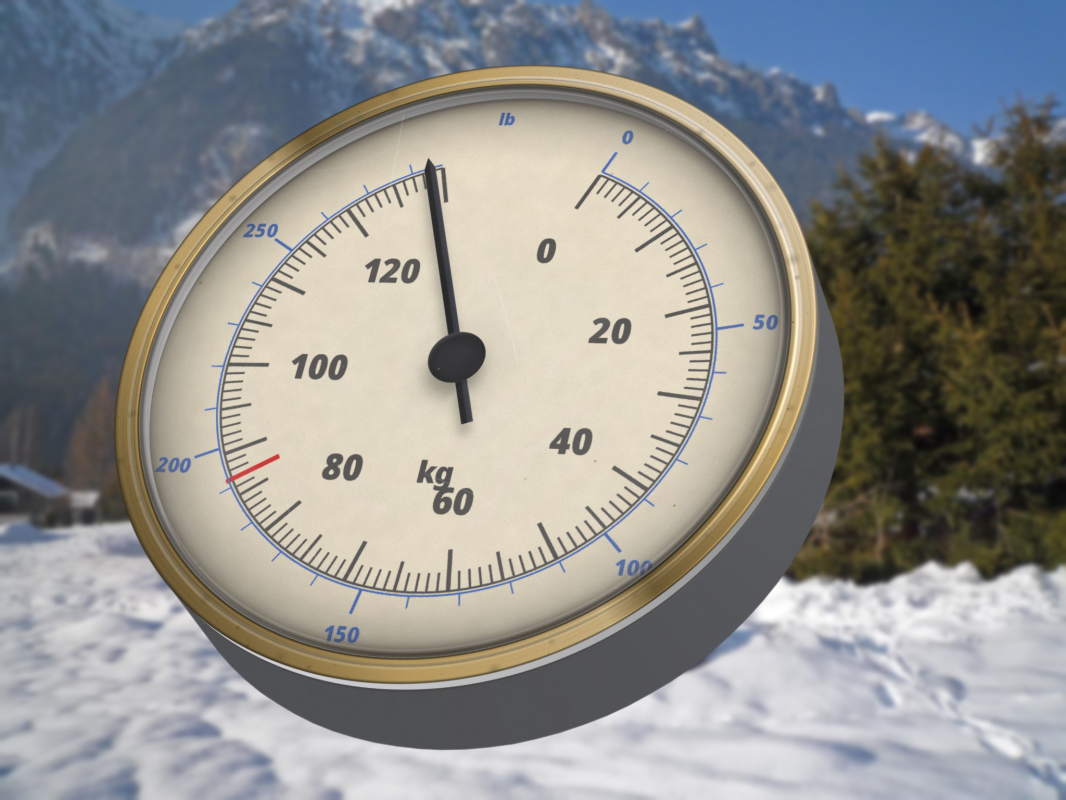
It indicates 129 kg
